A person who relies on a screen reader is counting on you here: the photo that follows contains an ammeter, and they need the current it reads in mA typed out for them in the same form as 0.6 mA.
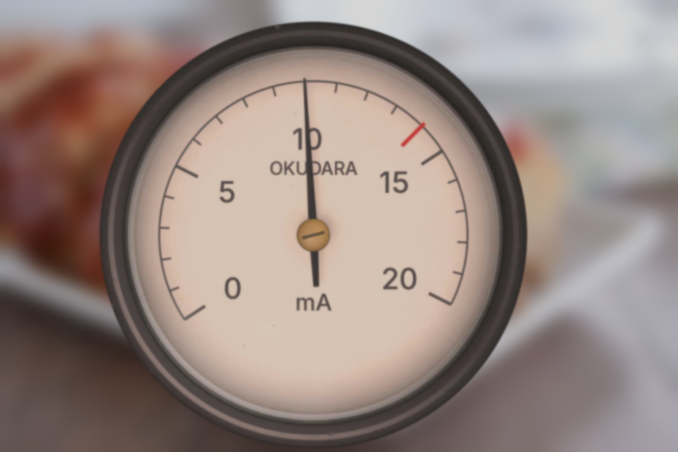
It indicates 10 mA
